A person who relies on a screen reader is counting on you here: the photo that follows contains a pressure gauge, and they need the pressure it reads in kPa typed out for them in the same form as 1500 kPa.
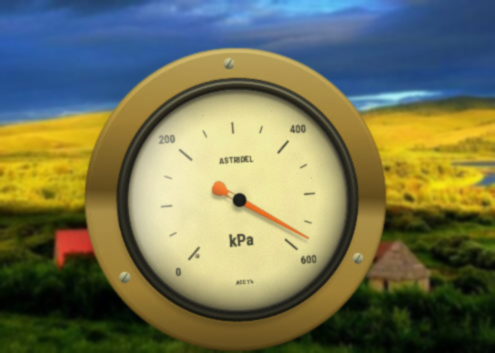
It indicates 575 kPa
